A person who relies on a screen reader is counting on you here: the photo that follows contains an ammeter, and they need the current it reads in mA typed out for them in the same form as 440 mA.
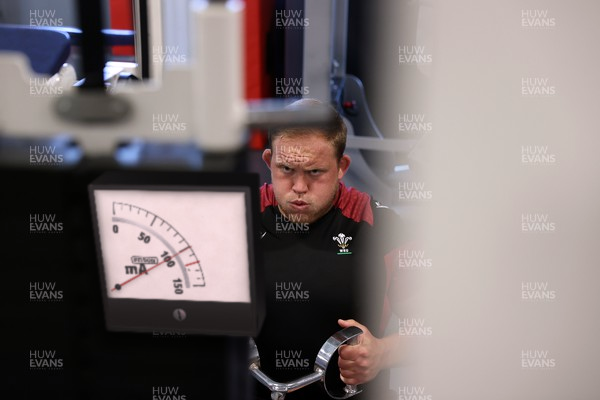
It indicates 100 mA
